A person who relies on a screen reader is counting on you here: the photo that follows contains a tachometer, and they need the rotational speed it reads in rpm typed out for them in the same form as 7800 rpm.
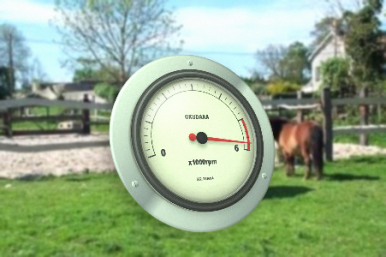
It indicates 5800 rpm
